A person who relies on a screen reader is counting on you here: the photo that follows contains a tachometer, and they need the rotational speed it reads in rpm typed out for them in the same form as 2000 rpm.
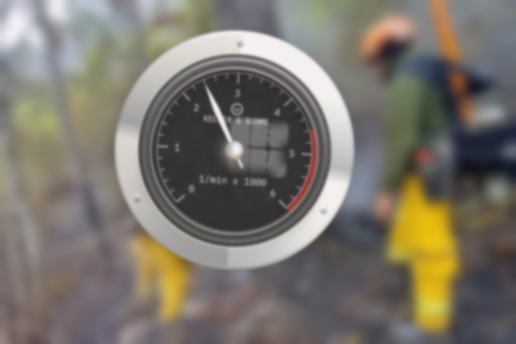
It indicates 2400 rpm
